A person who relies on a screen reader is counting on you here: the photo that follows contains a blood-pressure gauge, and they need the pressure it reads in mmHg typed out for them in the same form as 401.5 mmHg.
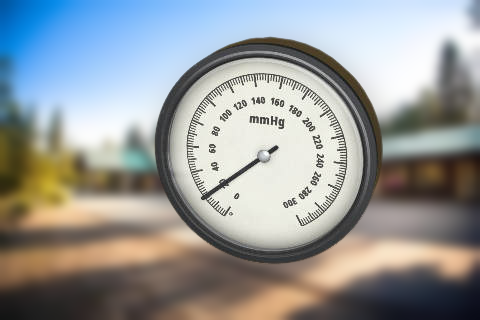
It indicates 20 mmHg
